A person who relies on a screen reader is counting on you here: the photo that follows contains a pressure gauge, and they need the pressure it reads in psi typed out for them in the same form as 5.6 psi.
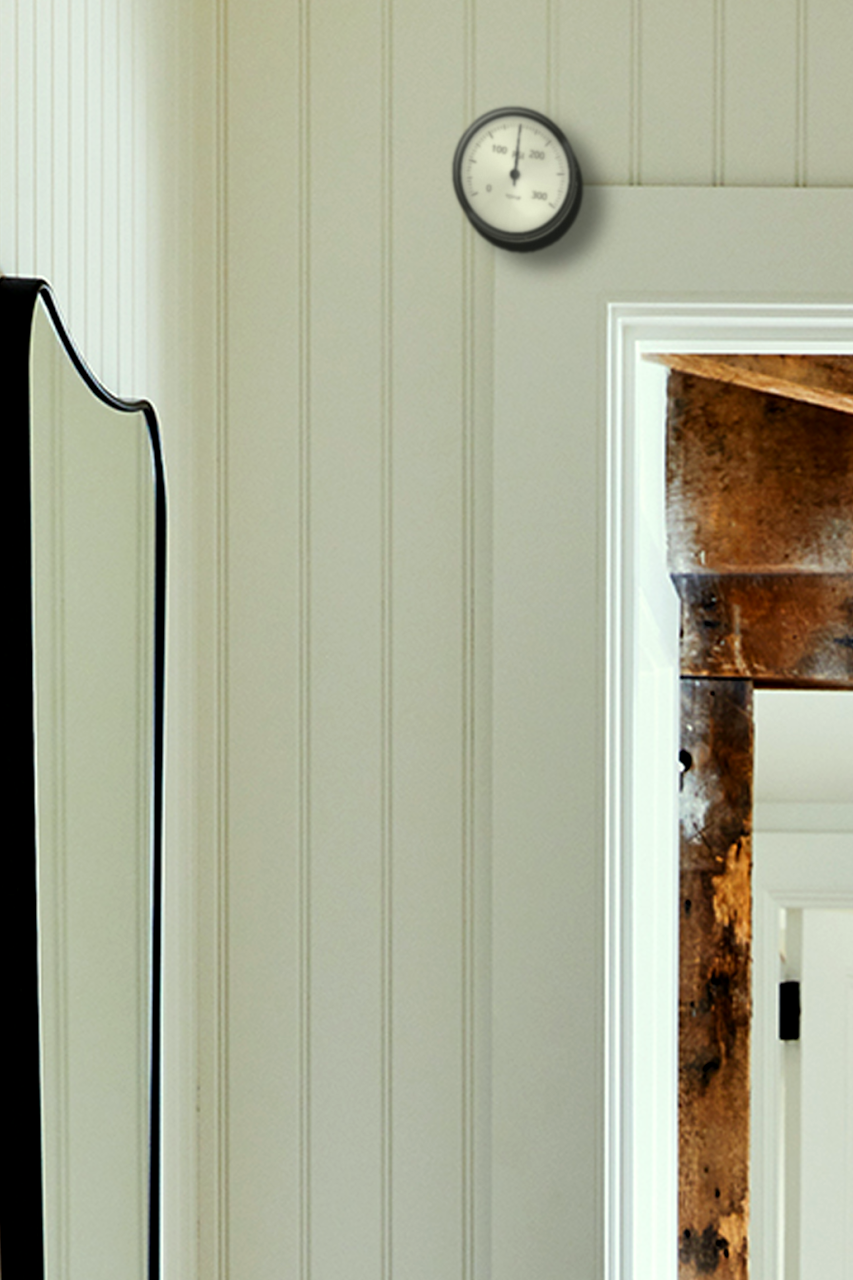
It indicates 150 psi
